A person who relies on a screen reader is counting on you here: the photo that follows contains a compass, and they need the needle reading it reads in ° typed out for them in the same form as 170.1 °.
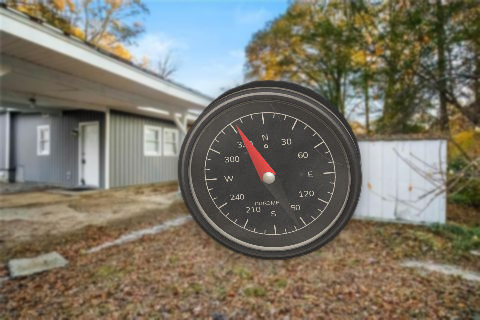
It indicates 335 °
